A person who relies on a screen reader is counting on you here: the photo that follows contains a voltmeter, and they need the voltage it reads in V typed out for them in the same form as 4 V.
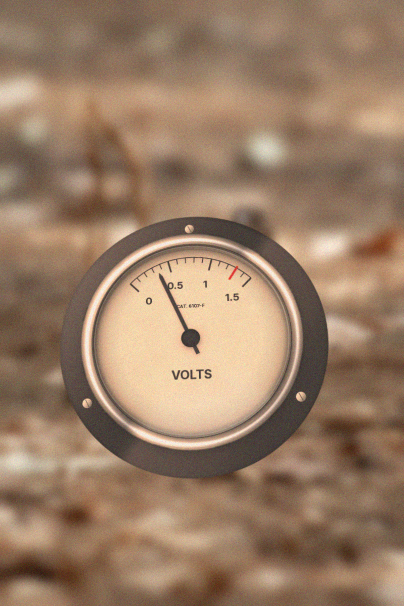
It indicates 0.35 V
